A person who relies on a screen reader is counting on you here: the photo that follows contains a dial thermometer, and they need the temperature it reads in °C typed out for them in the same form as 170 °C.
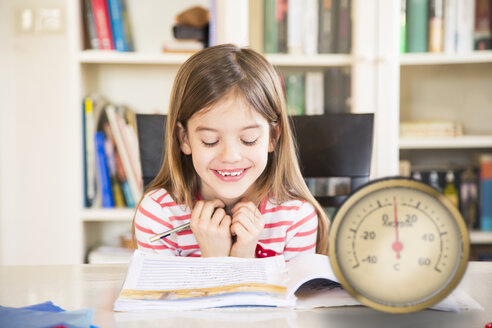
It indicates 8 °C
